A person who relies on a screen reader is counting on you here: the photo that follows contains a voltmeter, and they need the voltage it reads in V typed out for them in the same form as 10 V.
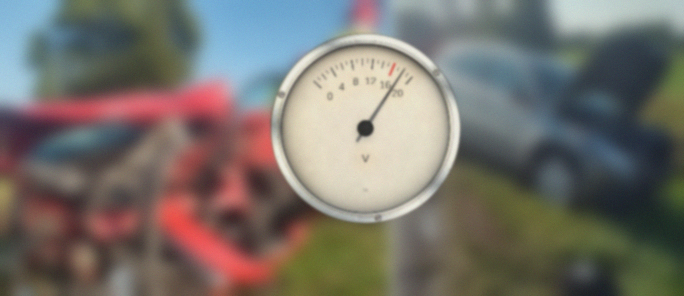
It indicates 18 V
